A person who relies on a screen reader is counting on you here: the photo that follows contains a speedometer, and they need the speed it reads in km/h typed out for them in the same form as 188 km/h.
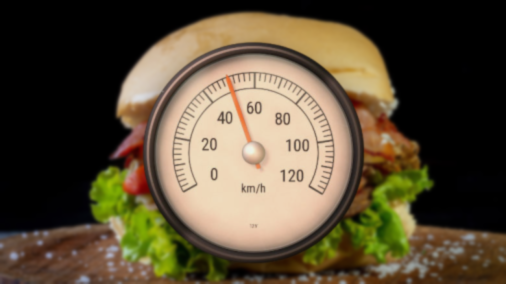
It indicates 50 km/h
